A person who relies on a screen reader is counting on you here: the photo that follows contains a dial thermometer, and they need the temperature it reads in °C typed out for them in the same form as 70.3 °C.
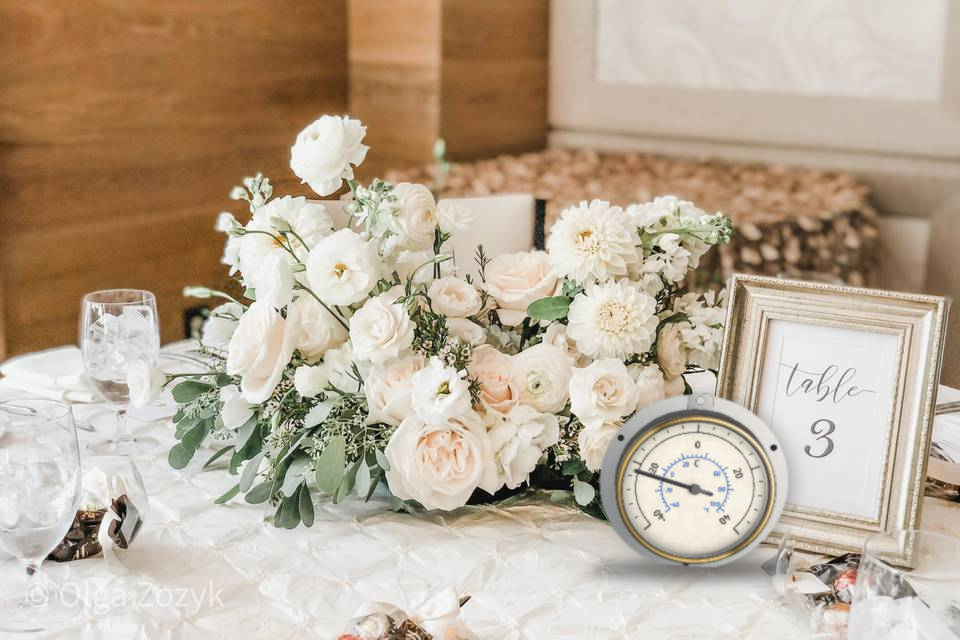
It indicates -22 °C
